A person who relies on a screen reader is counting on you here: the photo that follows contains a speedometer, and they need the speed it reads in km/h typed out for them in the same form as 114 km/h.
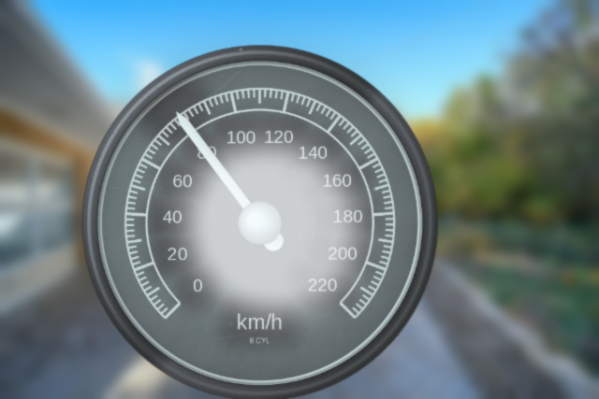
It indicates 80 km/h
